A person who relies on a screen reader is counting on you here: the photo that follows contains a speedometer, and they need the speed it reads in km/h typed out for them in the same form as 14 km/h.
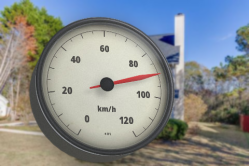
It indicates 90 km/h
